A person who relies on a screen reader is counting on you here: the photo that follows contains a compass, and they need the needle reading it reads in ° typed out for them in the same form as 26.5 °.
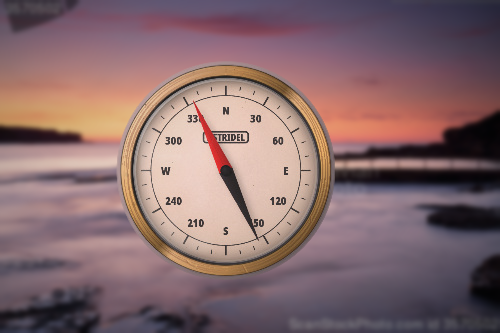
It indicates 335 °
